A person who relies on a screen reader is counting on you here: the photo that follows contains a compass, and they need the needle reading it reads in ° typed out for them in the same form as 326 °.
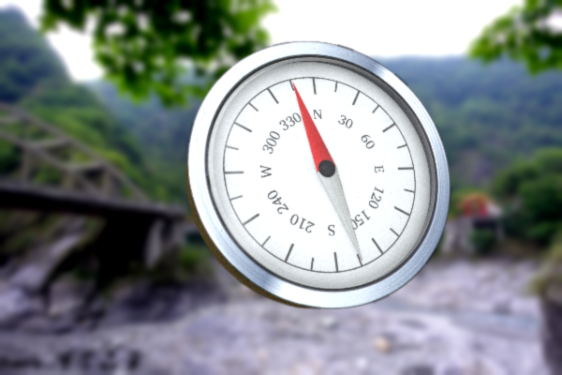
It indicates 345 °
